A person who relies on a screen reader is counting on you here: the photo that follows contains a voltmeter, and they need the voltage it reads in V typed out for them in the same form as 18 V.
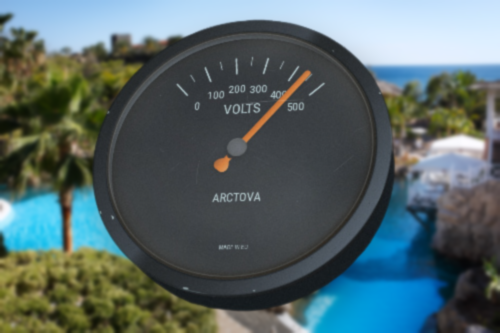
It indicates 450 V
